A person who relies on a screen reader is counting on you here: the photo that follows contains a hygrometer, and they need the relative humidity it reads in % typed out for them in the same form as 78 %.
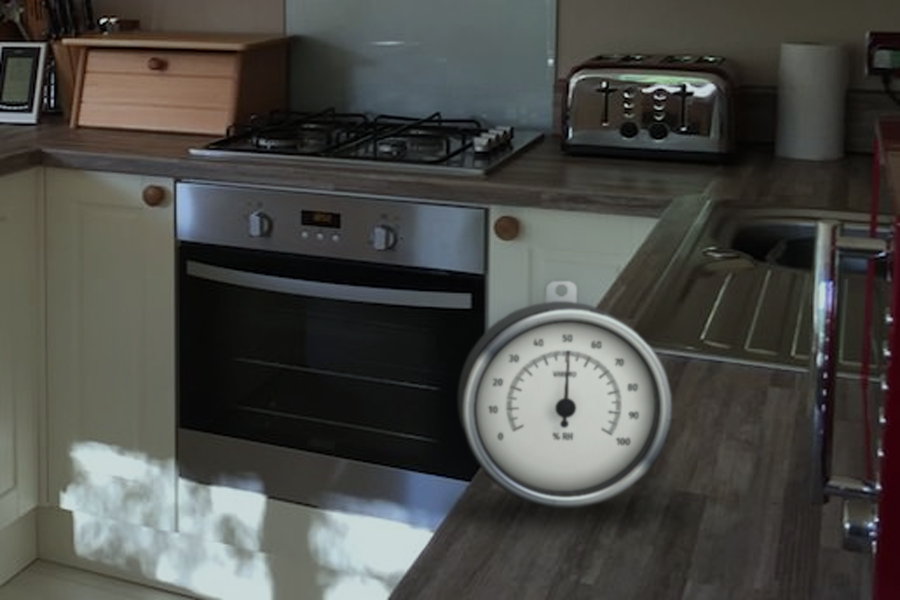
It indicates 50 %
